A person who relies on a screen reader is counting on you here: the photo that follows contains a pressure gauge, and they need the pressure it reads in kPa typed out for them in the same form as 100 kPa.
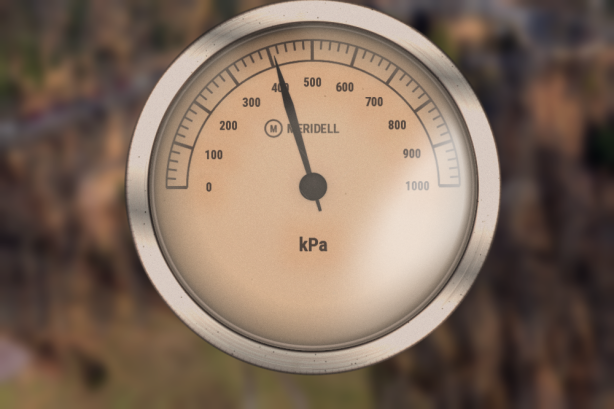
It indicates 410 kPa
